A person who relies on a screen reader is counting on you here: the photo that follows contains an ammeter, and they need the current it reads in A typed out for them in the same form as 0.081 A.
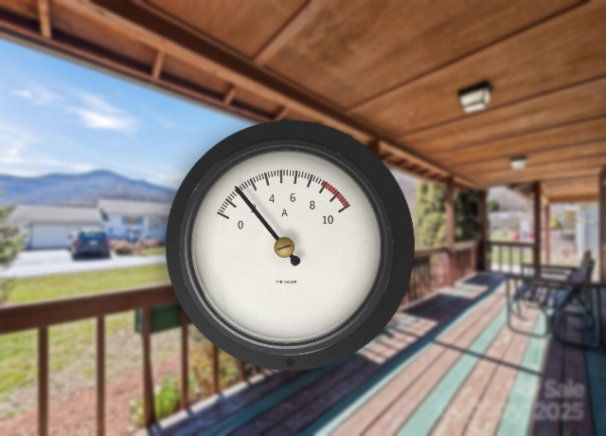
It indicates 2 A
